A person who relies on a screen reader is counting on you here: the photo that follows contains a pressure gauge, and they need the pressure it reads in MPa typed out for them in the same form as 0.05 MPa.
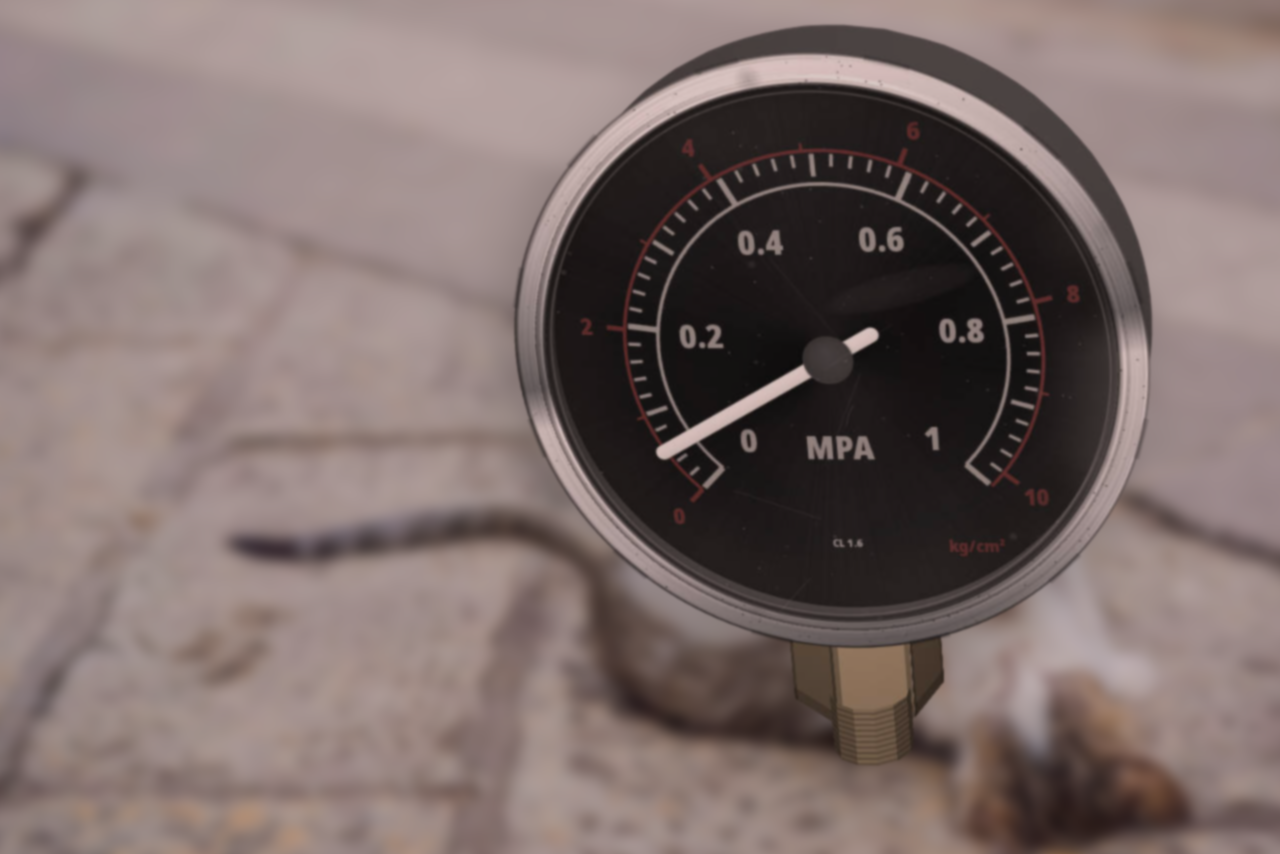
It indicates 0.06 MPa
